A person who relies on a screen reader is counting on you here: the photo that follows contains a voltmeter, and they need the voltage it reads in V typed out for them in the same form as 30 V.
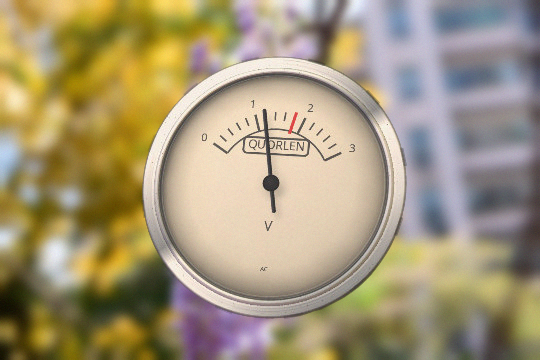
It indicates 1.2 V
